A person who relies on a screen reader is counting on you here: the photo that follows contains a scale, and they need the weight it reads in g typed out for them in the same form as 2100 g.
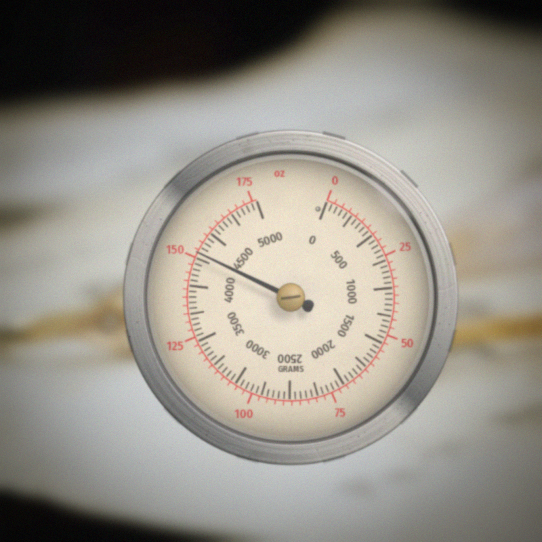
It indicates 4300 g
